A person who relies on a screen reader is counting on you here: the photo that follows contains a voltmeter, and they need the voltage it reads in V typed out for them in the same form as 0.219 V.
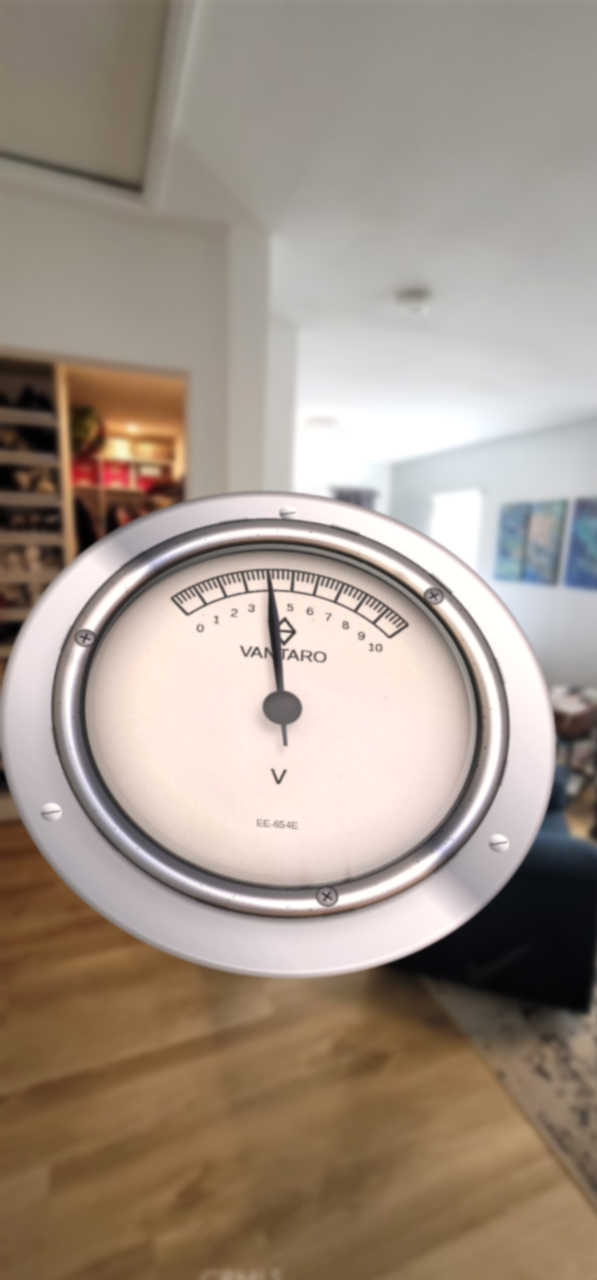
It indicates 4 V
